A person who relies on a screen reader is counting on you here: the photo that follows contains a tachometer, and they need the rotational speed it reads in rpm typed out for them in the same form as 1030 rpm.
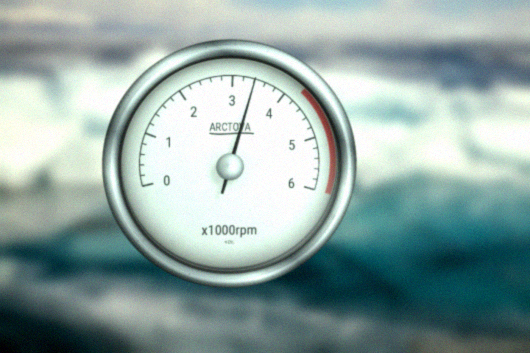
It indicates 3400 rpm
